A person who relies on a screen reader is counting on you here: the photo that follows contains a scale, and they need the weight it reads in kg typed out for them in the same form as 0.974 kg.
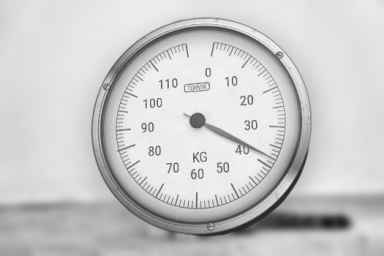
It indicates 38 kg
